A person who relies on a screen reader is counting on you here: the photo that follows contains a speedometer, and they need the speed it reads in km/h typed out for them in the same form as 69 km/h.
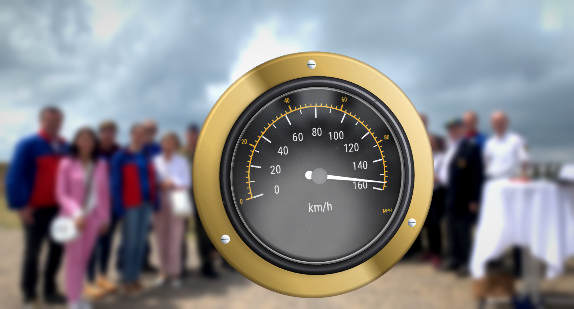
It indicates 155 km/h
